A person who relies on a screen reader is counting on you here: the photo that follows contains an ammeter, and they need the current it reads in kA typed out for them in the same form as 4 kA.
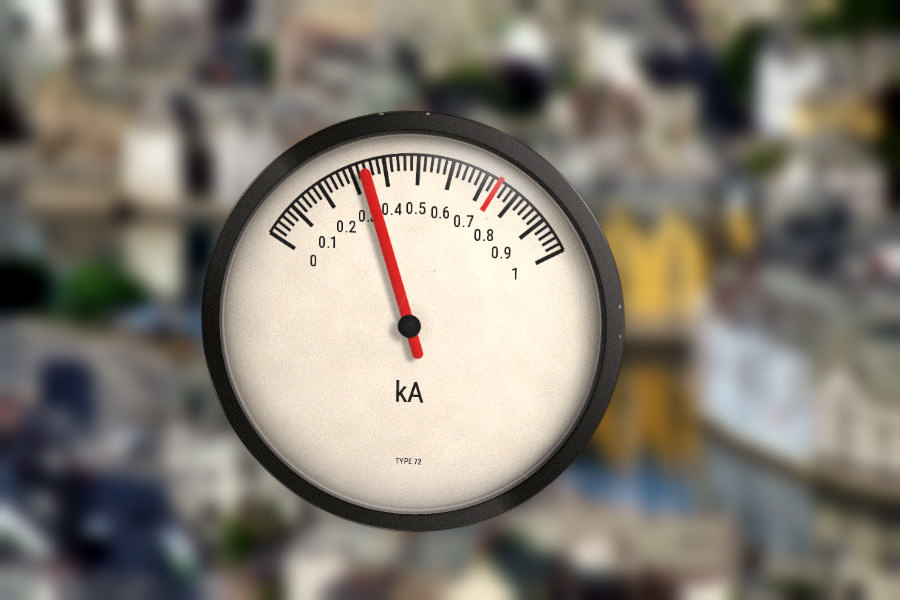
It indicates 0.34 kA
